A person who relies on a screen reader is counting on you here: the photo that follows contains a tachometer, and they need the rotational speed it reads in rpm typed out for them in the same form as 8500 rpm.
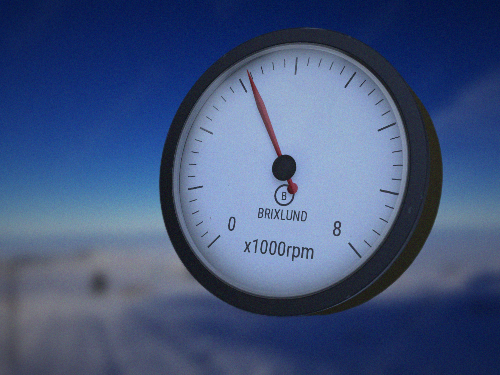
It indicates 3200 rpm
